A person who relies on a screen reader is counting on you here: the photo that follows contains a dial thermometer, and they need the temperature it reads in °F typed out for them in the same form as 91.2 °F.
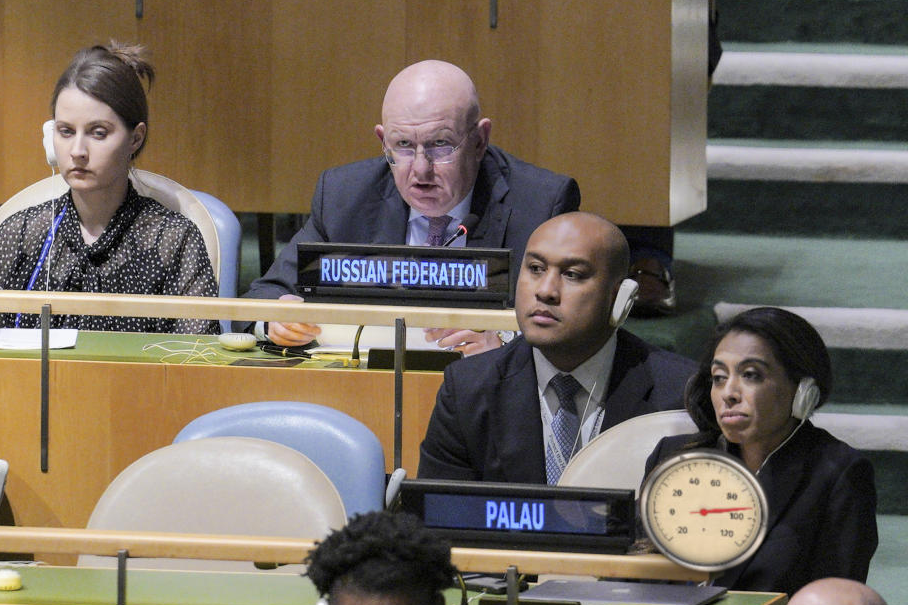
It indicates 92 °F
